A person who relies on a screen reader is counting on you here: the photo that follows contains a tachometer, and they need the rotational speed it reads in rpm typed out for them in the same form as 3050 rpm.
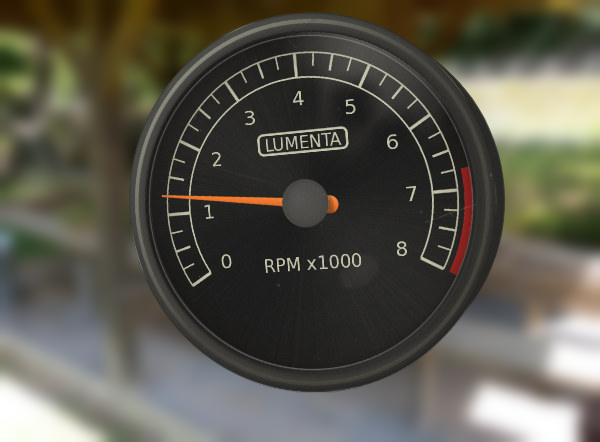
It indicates 1250 rpm
